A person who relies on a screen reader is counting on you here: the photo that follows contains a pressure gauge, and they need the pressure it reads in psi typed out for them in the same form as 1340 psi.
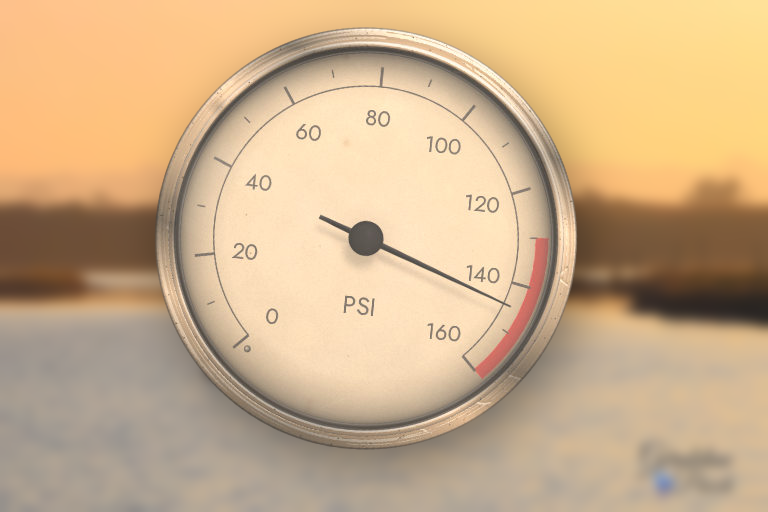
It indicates 145 psi
